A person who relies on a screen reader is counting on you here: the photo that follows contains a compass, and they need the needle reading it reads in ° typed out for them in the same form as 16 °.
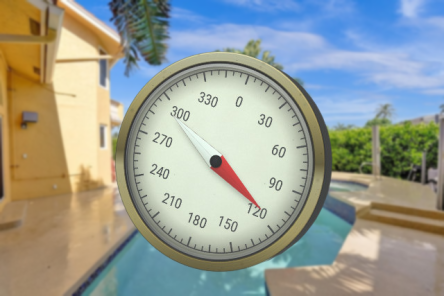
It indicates 115 °
